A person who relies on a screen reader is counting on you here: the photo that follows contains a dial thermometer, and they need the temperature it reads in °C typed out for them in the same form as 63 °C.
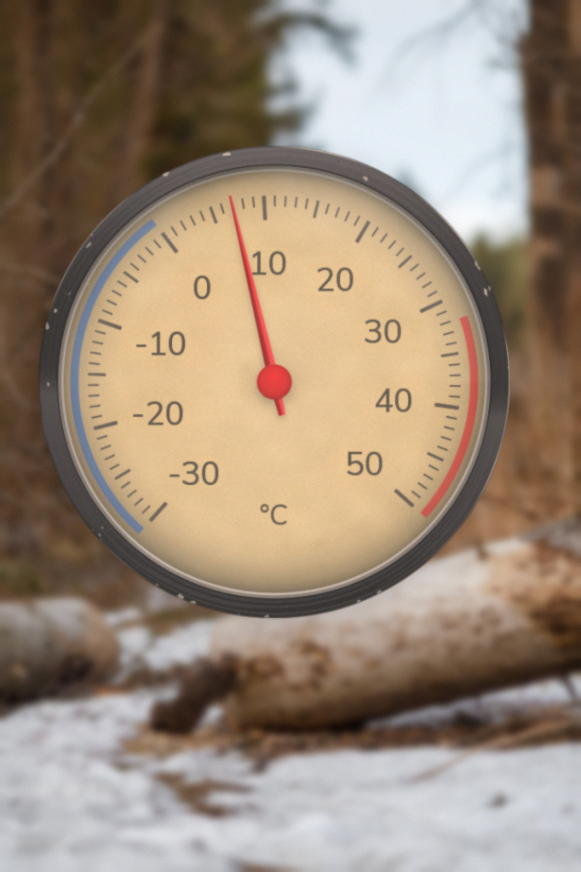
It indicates 7 °C
